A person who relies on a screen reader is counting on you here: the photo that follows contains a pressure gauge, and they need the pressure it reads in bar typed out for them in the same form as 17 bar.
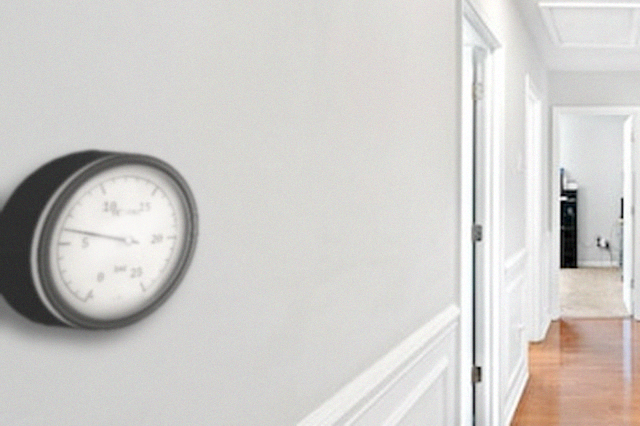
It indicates 6 bar
